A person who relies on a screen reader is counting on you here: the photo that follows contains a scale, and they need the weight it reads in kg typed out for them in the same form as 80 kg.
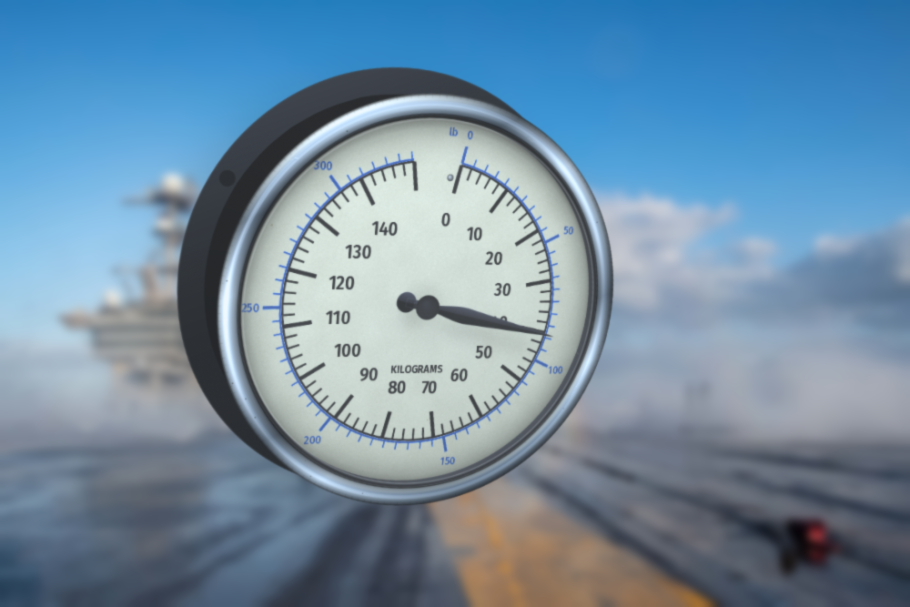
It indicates 40 kg
